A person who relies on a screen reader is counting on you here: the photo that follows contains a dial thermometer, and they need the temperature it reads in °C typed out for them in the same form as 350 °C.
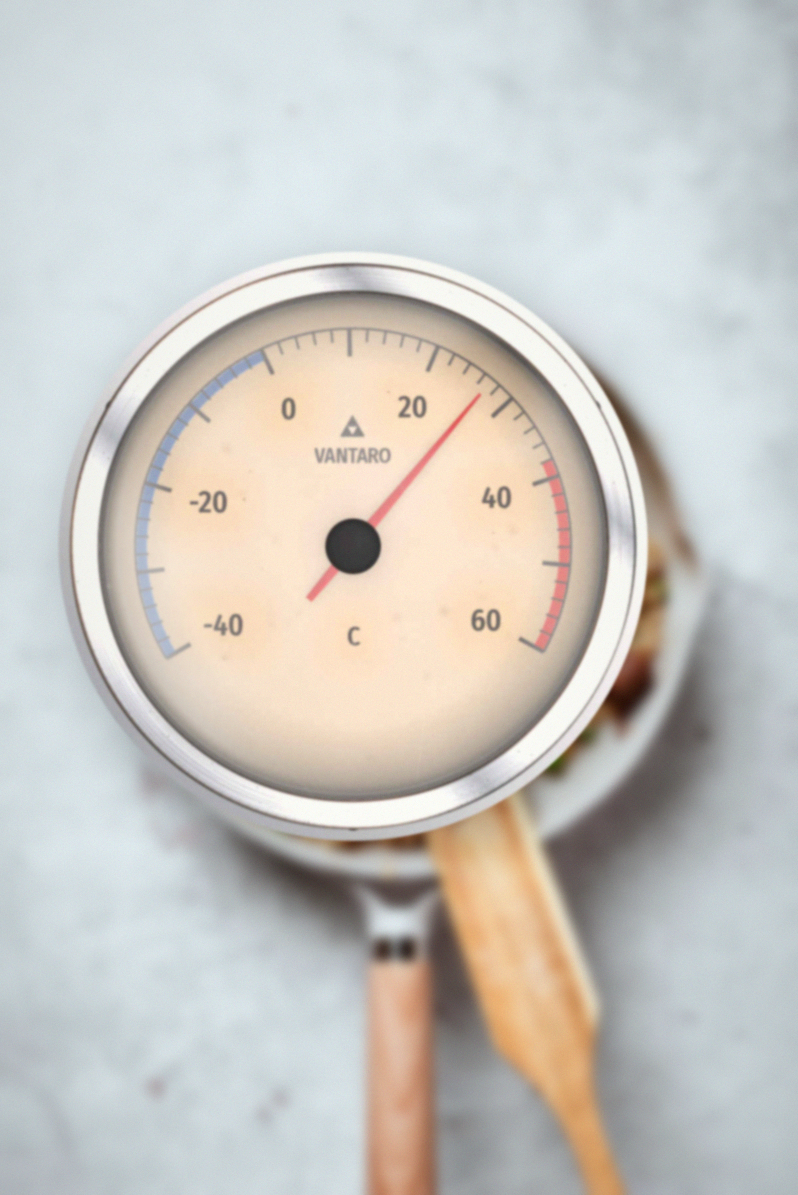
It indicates 27 °C
